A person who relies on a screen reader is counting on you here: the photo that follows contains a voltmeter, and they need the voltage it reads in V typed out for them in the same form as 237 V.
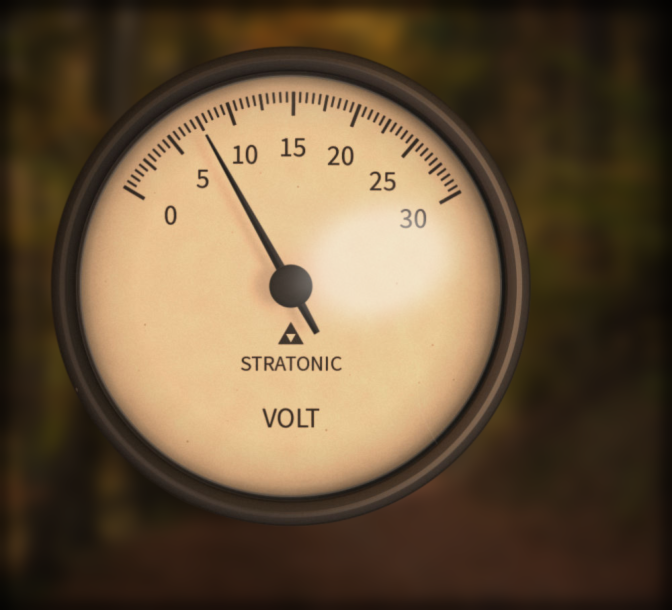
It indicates 7.5 V
